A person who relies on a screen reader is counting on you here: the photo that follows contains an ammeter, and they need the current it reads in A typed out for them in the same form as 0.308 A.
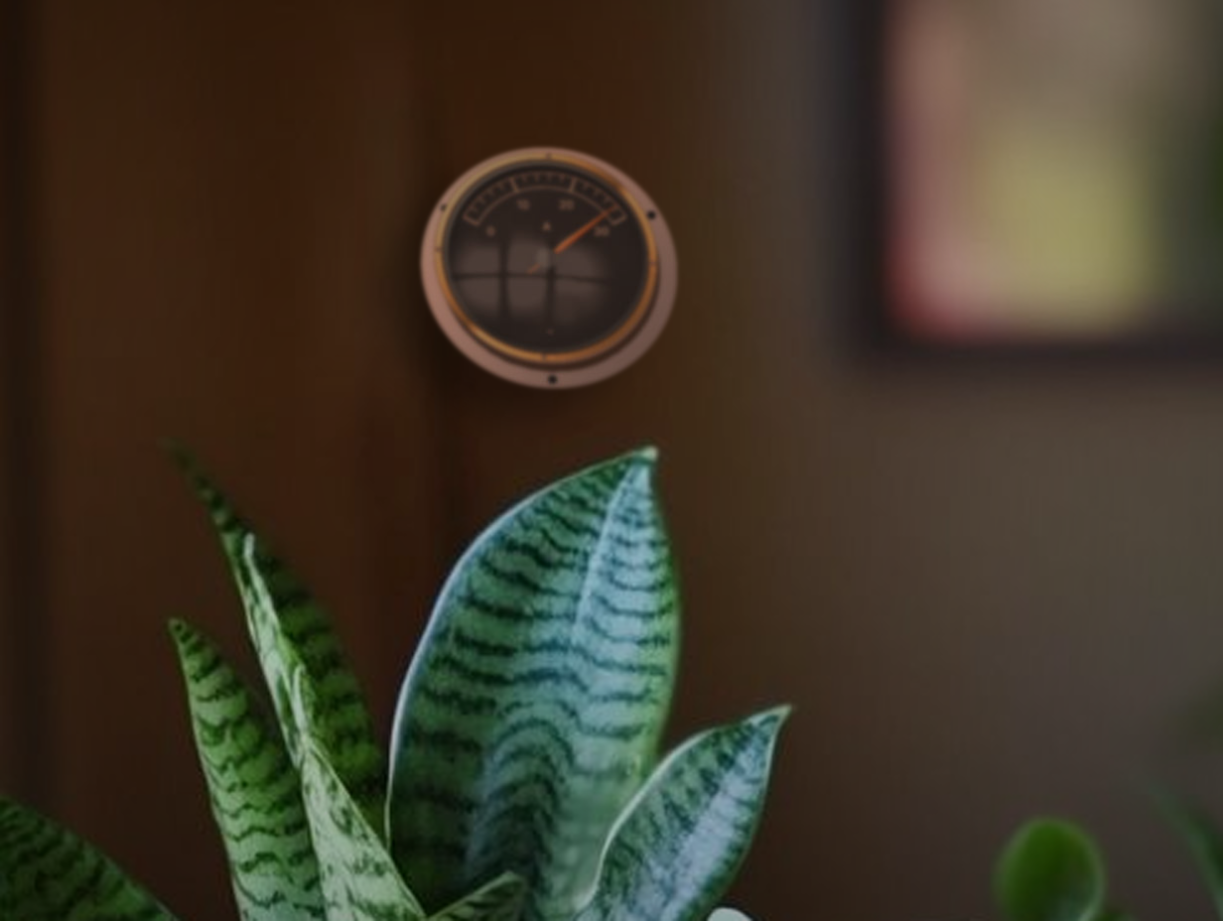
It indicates 28 A
